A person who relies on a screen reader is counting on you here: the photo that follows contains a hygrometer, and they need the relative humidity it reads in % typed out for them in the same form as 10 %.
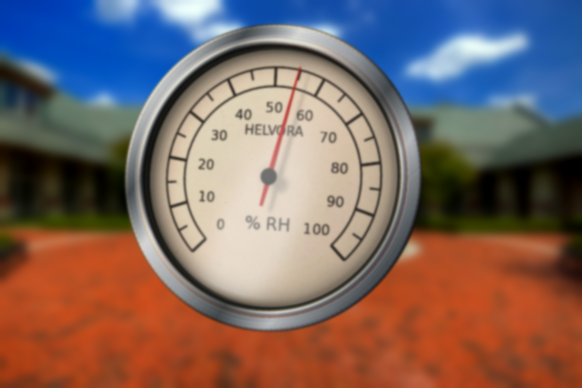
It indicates 55 %
